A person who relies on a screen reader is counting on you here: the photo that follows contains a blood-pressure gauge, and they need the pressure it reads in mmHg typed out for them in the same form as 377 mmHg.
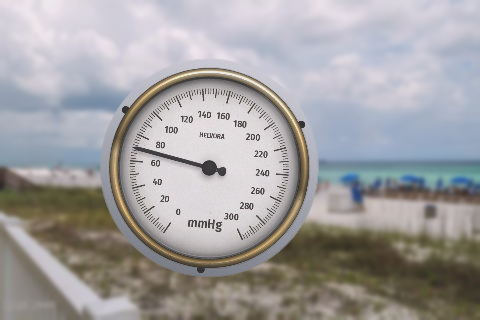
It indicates 70 mmHg
